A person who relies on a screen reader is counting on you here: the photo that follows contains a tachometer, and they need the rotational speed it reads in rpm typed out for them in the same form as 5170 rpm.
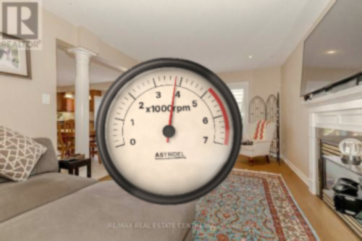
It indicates 3800 rpm
